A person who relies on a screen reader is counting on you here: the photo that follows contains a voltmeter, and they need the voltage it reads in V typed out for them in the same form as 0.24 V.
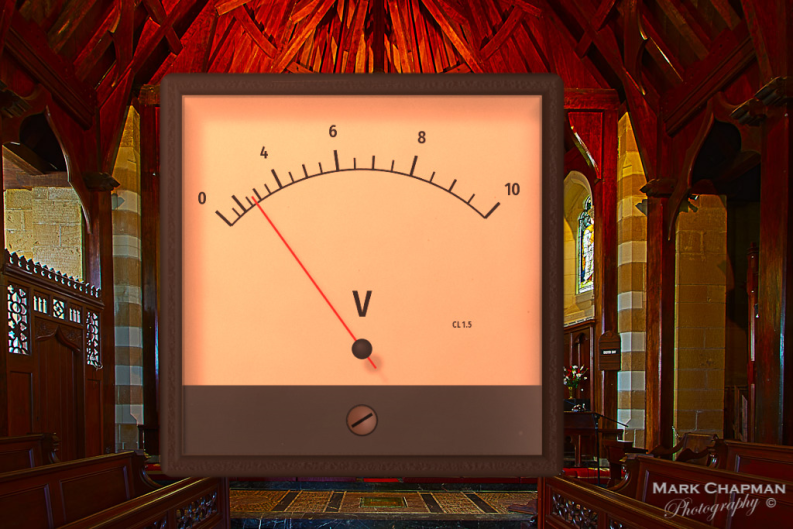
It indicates 2.75 V
